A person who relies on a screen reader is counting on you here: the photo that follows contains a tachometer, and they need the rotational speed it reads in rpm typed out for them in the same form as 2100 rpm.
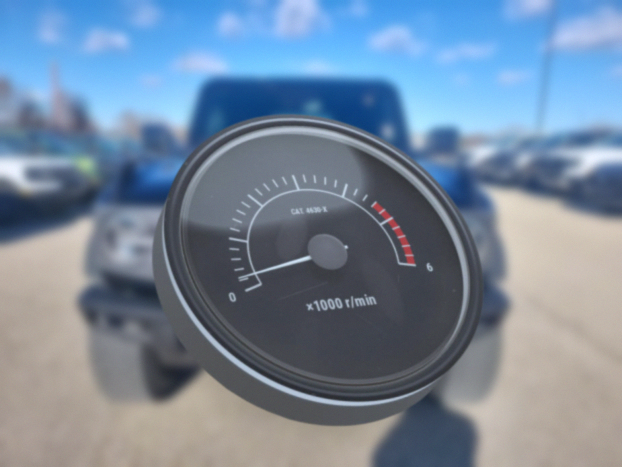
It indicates 200 rpm
